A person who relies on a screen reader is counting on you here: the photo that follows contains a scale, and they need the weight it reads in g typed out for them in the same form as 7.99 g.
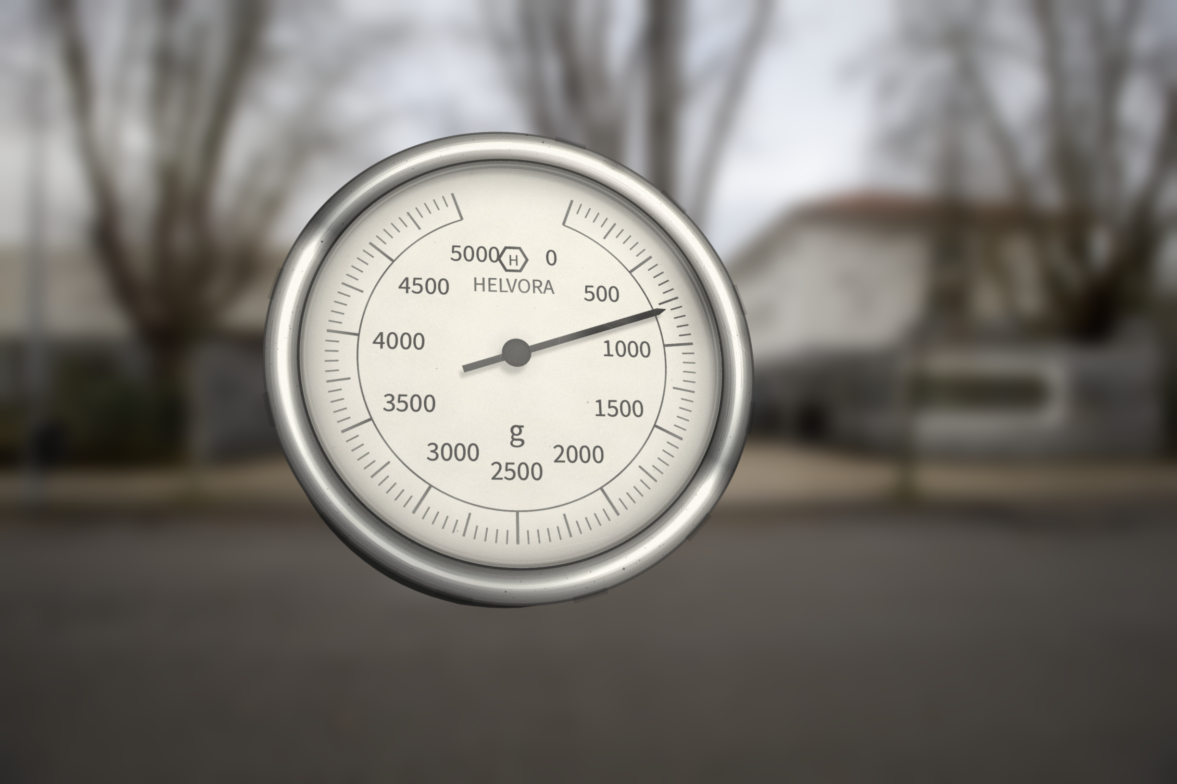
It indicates 800 g
